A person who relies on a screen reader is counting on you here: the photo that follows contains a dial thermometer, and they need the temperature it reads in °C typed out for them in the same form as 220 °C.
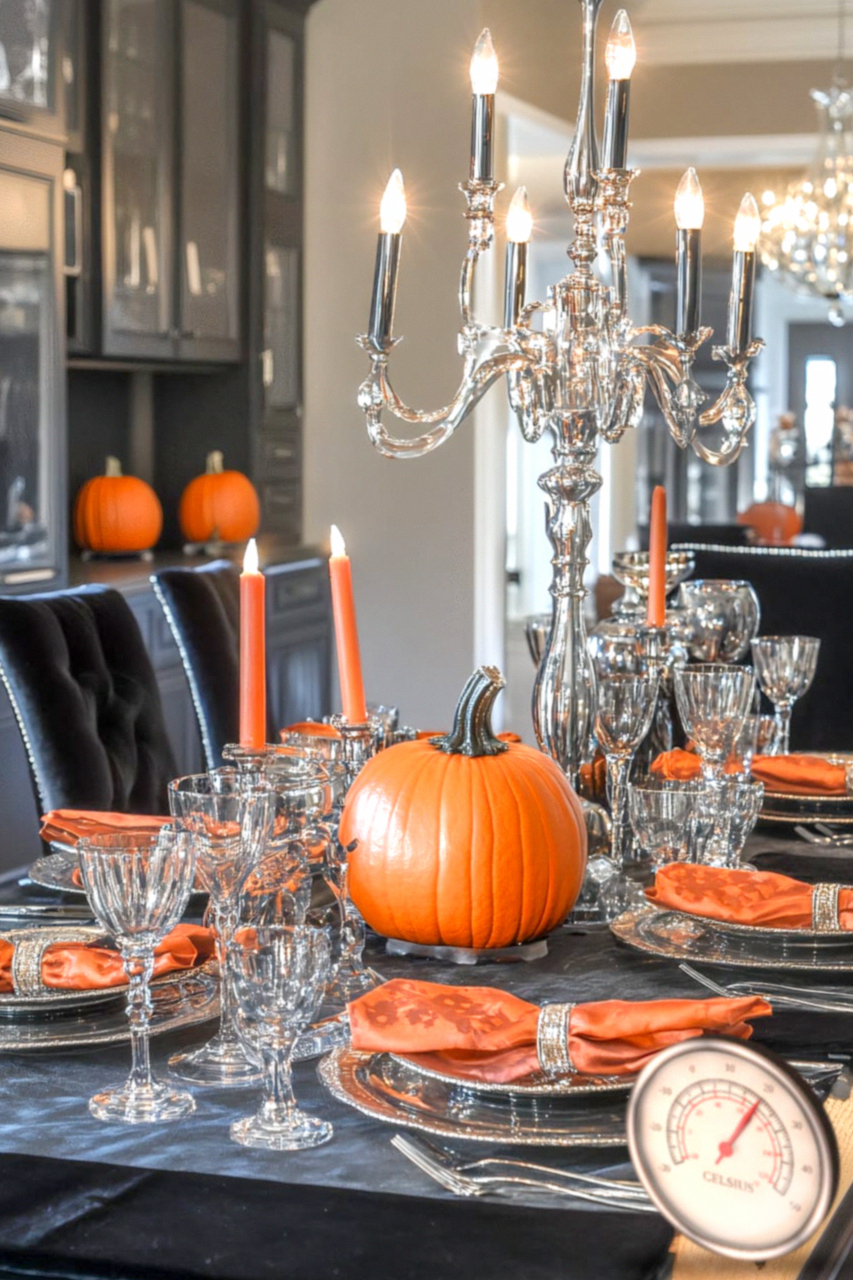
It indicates 20 °C
